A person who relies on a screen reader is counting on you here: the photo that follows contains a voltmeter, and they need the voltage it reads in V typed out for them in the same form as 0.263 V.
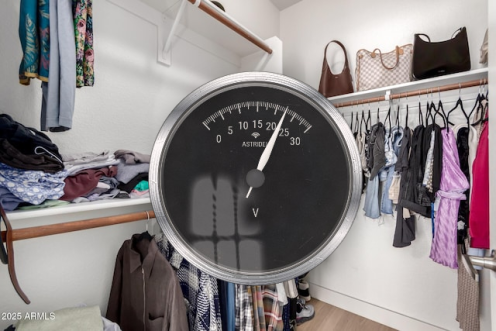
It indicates 22.5 V
